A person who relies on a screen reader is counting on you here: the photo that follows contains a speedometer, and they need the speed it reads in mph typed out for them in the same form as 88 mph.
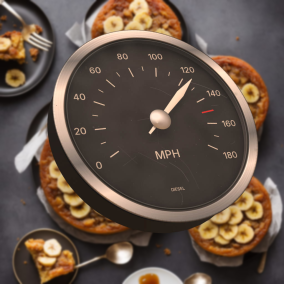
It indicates 125 mph
